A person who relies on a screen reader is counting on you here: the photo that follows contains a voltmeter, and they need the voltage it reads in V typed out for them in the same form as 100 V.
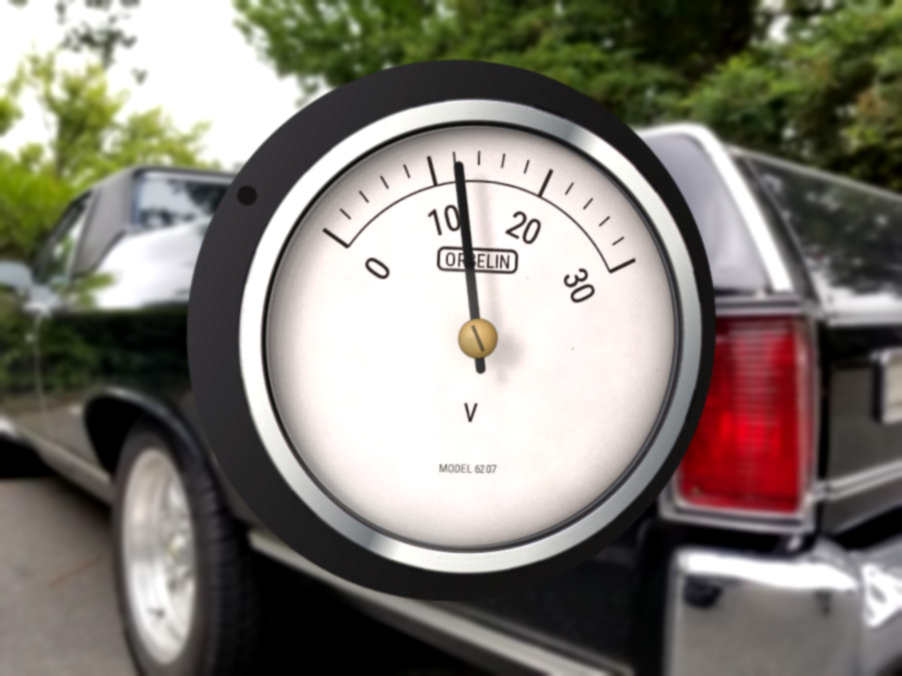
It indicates 12 V
